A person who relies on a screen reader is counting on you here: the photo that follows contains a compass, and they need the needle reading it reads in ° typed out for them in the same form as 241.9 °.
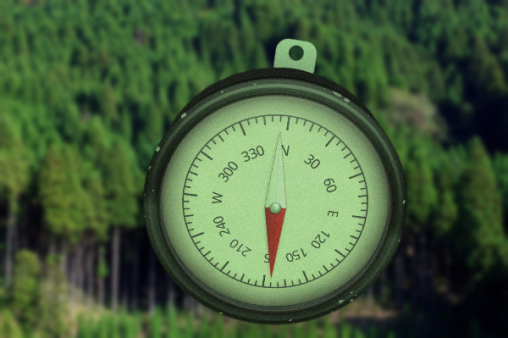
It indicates 175 °
